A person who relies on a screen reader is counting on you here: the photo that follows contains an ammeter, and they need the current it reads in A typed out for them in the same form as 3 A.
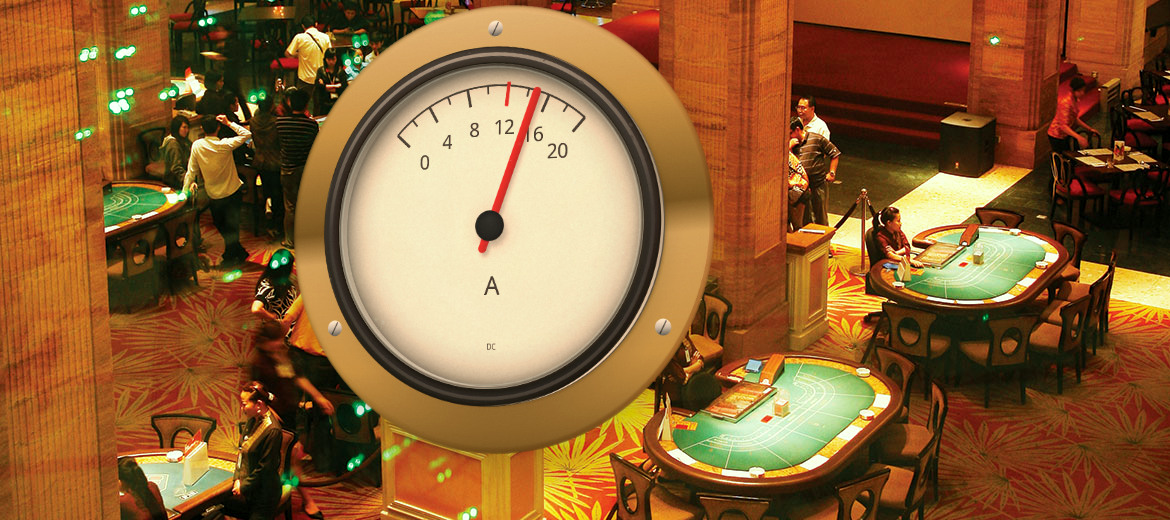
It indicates 15 A
